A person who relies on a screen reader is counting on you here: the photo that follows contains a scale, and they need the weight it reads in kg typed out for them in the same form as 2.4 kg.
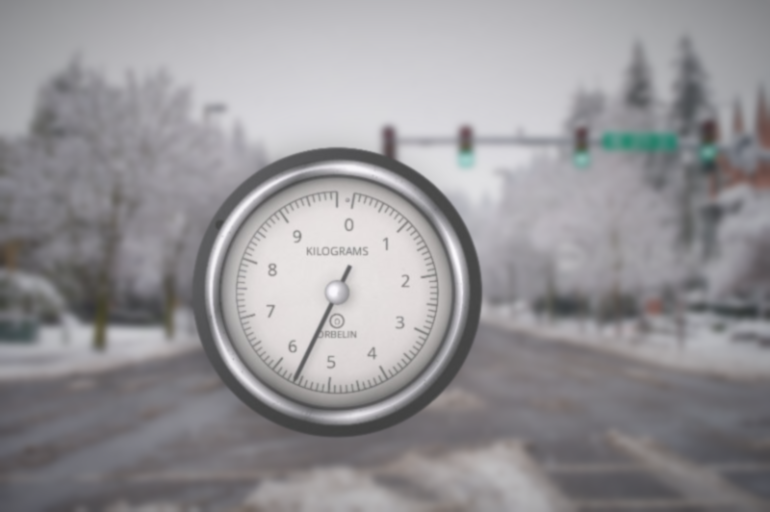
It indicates 5.6 kg
